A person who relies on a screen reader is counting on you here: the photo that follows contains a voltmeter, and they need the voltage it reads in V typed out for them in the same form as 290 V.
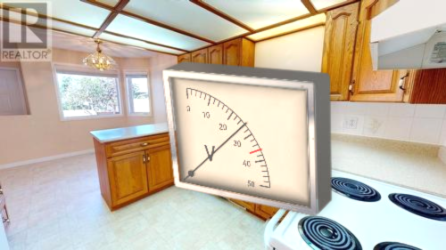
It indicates 26 V
